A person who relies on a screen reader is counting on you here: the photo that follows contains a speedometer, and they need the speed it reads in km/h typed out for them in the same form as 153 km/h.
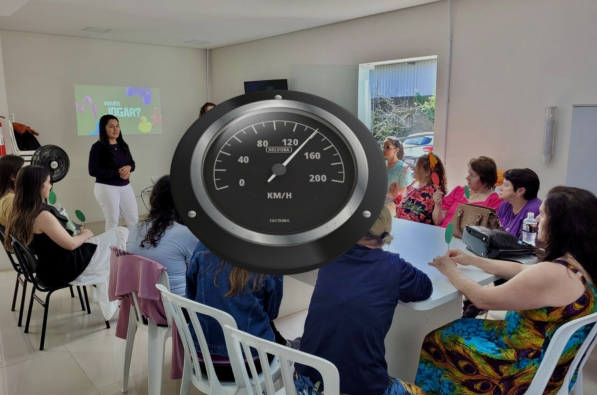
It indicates 140 km/h
